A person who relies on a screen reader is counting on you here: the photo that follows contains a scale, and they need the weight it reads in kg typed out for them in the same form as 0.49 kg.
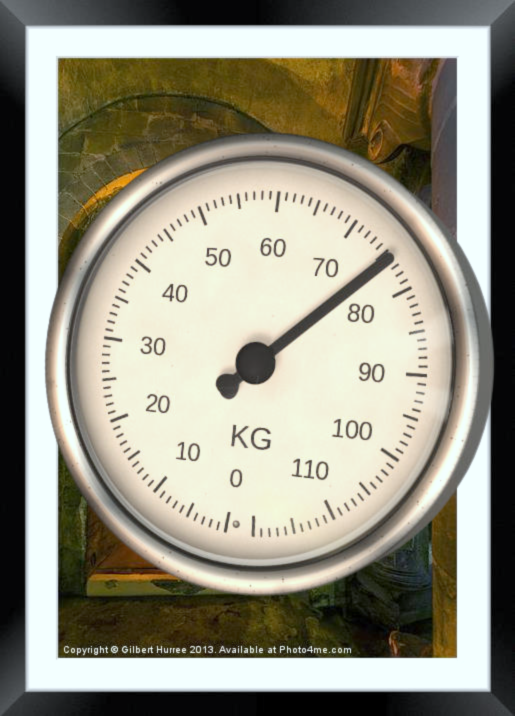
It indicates 76 kg
